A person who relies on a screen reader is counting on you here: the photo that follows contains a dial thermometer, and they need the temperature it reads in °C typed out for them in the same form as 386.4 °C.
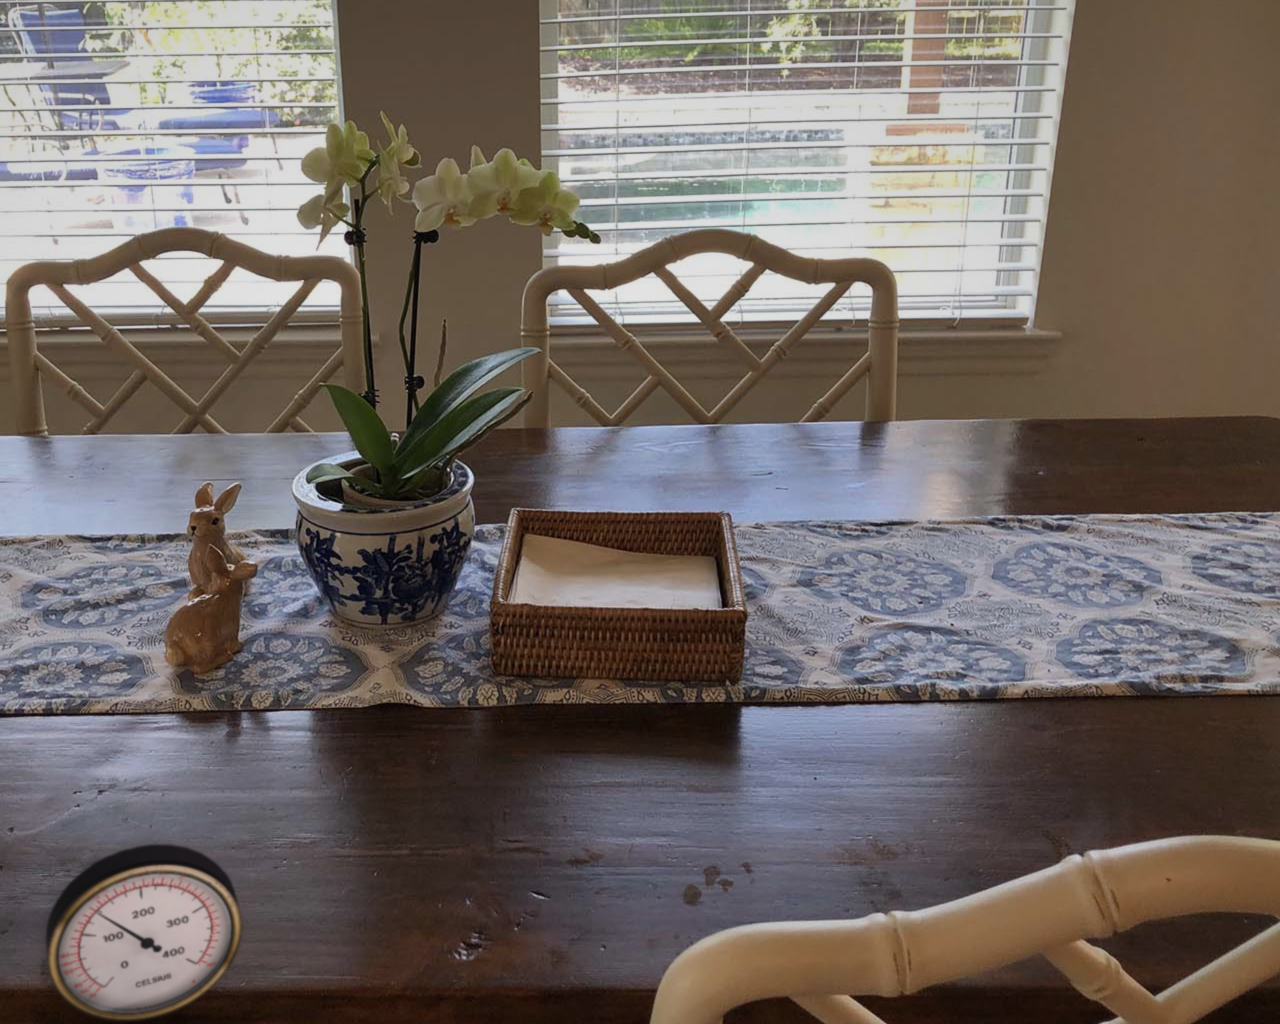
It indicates 140 °C
